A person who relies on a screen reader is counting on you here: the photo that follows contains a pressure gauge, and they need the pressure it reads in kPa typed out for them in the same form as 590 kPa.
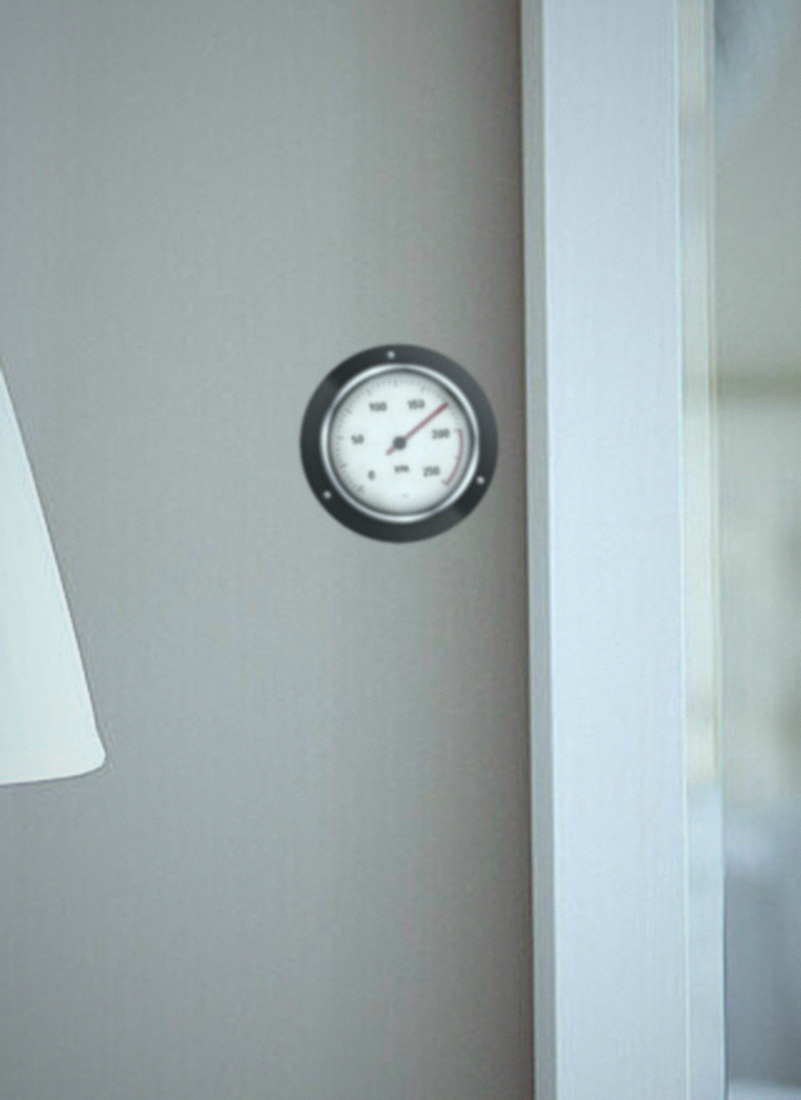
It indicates 175 kPa
